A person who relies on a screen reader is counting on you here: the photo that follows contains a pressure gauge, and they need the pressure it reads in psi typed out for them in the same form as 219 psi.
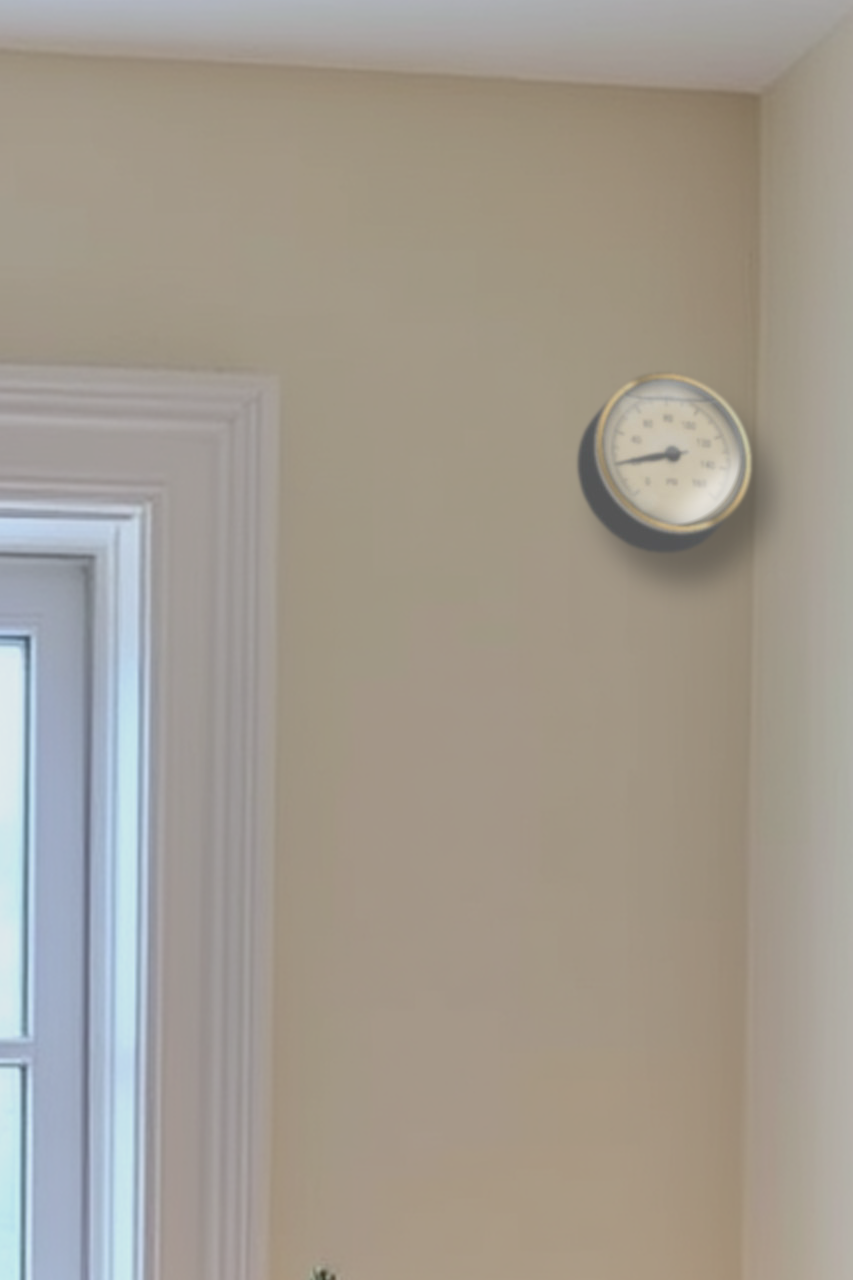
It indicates 20 psi
